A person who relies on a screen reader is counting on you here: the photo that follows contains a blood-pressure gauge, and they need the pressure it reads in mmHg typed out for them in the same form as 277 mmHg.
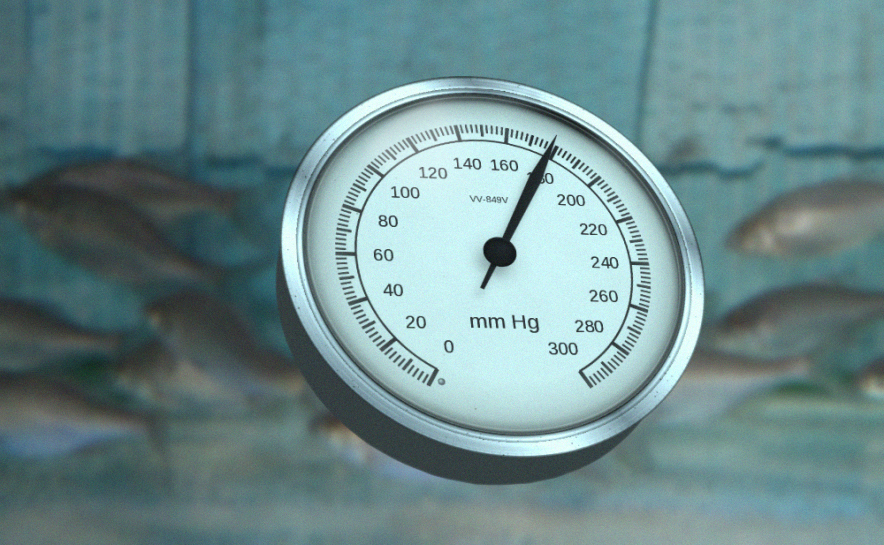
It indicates 178 mmHg
